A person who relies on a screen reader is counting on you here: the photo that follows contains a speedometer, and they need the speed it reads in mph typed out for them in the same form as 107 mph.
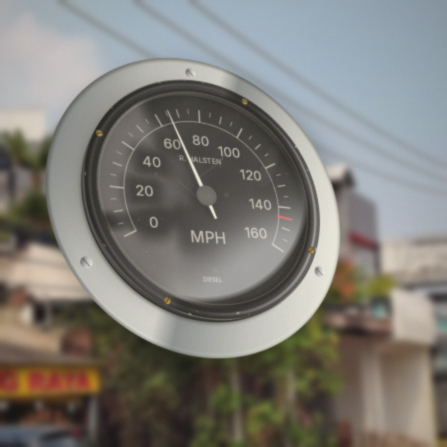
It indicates 65 mph
